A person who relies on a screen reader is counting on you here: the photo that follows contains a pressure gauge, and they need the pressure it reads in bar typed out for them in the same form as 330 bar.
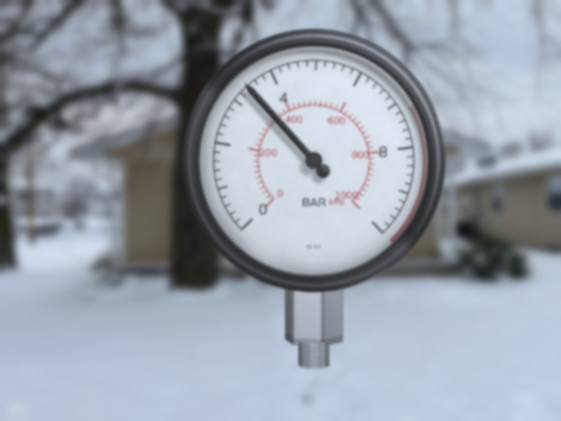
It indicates 3.4 bar
